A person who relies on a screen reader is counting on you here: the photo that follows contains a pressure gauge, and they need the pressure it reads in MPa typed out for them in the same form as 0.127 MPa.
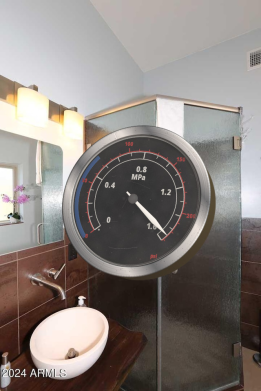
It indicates 1.55 MPa
